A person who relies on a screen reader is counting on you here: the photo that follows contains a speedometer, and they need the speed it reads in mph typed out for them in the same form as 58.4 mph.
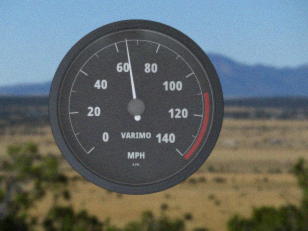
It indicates 65 mph
